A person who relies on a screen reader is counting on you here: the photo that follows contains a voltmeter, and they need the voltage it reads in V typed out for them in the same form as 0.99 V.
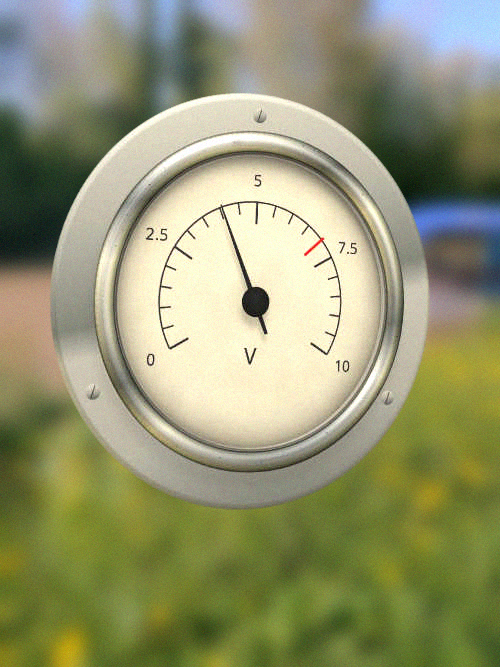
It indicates 4 V
